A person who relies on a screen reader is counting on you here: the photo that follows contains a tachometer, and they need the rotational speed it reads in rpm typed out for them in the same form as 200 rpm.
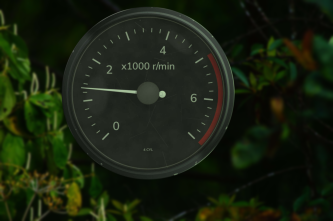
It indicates 1300 rpm
